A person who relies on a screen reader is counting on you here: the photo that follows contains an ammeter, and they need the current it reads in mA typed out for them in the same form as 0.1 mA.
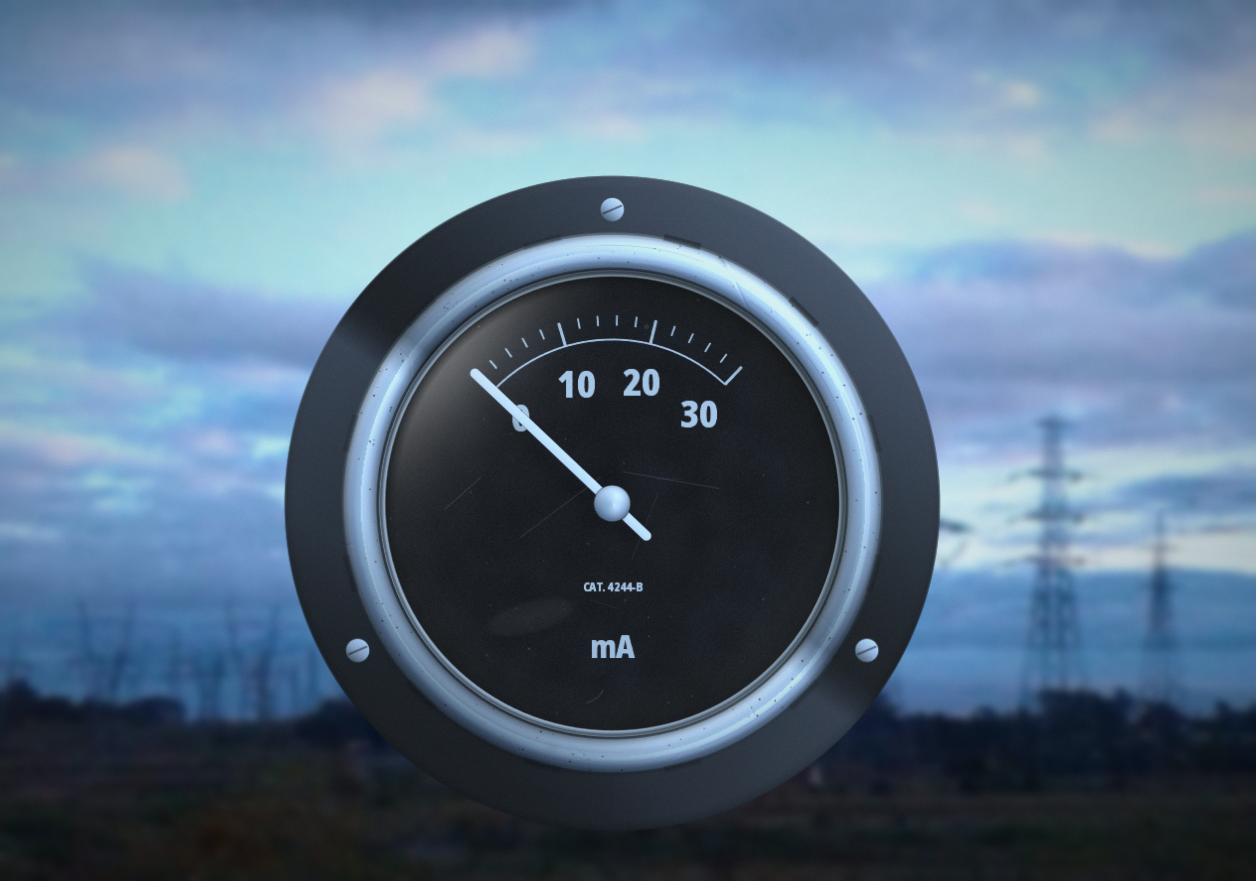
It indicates 0 mA
